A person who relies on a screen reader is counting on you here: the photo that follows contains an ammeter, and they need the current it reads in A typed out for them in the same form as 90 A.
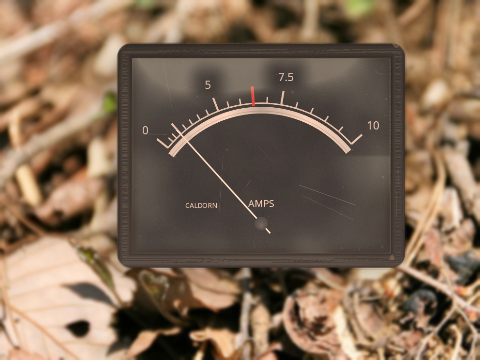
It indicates 2.5 A
